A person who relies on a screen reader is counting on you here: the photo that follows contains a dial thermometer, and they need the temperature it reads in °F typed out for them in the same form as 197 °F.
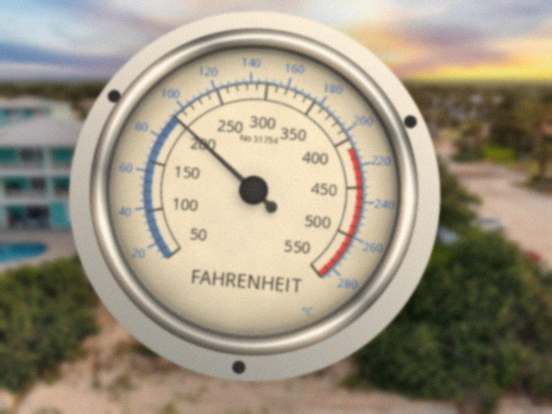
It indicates 200 °F
